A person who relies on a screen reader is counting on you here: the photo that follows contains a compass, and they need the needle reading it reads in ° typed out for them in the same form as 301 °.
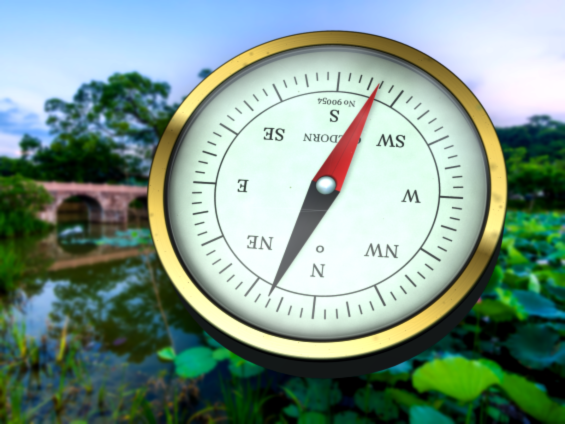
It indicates 200 °
